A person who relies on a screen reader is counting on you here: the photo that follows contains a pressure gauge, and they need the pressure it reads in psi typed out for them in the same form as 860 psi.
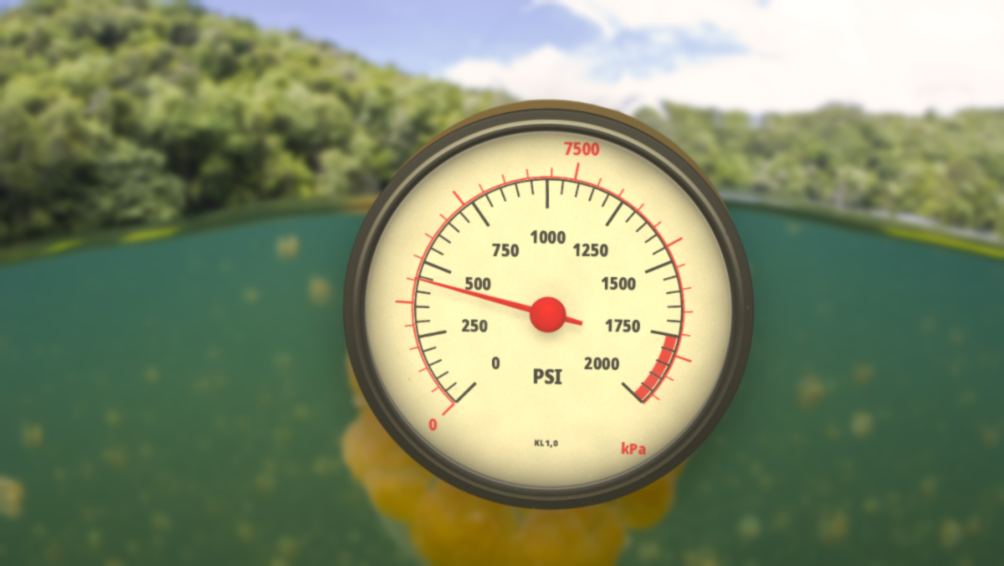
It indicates 450 psi
